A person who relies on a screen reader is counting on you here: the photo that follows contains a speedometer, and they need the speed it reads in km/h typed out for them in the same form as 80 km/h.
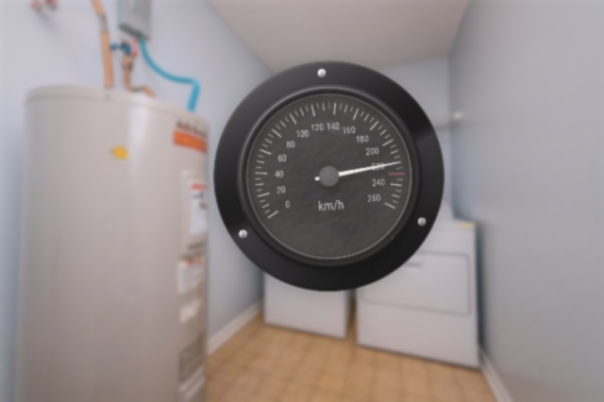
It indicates 220 km/h
